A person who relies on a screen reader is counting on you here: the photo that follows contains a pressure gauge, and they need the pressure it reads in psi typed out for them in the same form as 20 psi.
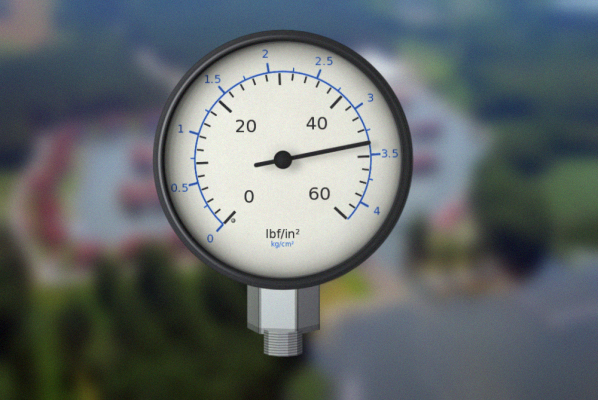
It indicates 48 psi
